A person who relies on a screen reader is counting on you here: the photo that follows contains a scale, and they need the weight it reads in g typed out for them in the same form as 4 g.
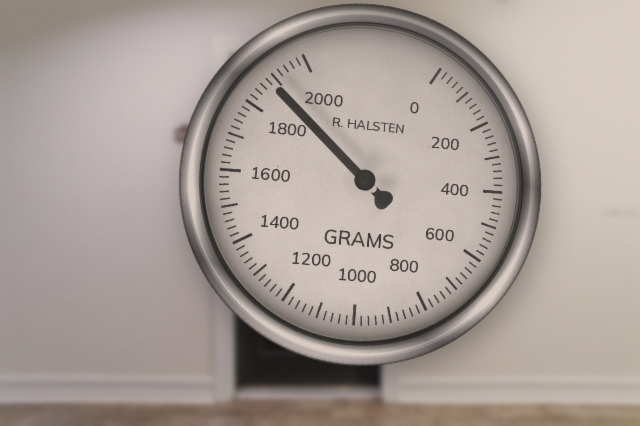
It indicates 1880 g
